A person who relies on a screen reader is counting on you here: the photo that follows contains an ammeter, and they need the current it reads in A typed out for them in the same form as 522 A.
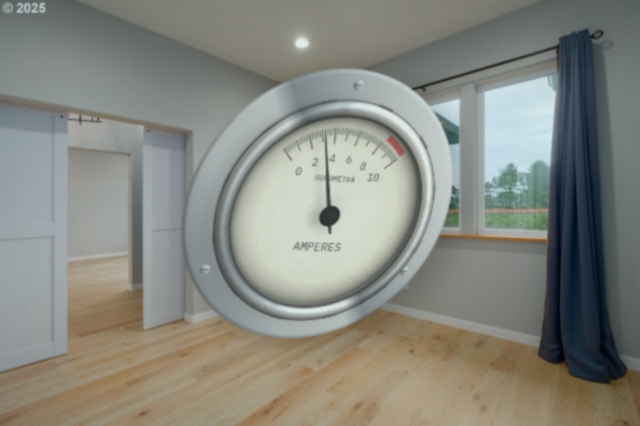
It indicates 3 A
